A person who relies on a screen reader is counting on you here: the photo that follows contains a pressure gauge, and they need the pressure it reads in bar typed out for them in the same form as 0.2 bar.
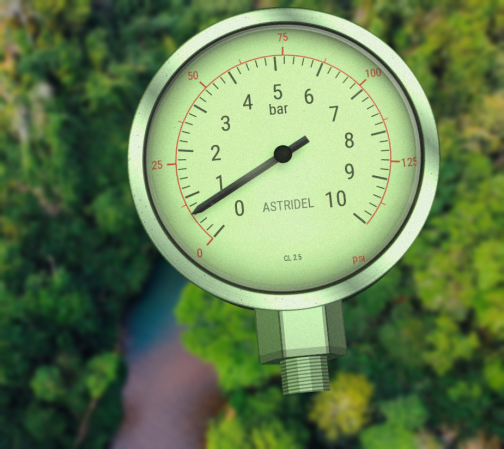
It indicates 0.6 bar
